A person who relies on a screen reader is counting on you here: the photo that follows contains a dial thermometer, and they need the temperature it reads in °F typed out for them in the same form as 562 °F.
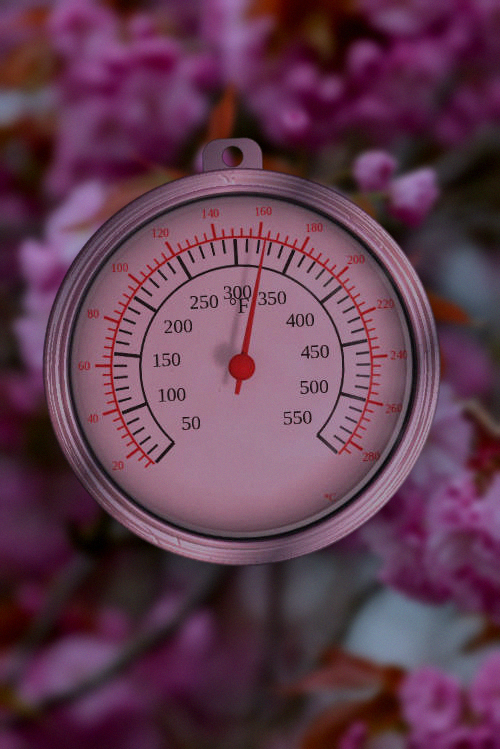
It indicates 325 °F
